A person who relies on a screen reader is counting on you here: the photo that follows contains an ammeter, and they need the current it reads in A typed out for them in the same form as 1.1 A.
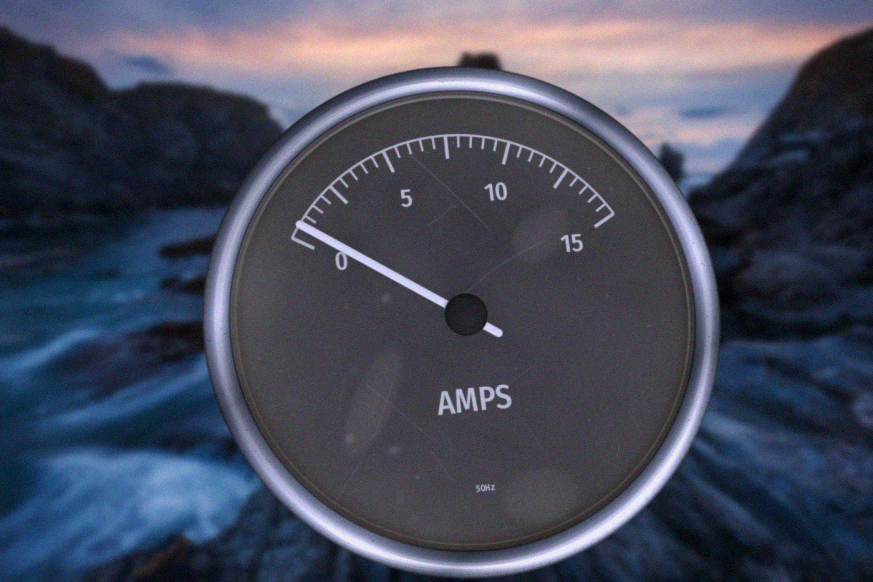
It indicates 0.5 A
